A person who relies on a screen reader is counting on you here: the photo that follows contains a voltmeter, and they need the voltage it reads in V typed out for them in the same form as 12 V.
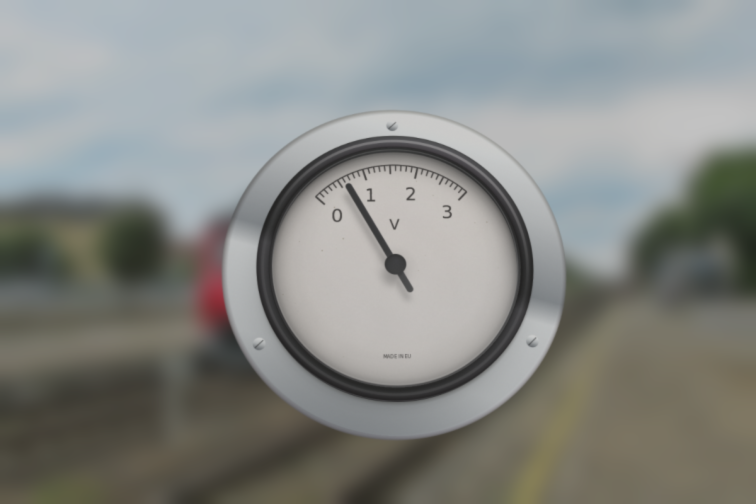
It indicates 0.6 V
